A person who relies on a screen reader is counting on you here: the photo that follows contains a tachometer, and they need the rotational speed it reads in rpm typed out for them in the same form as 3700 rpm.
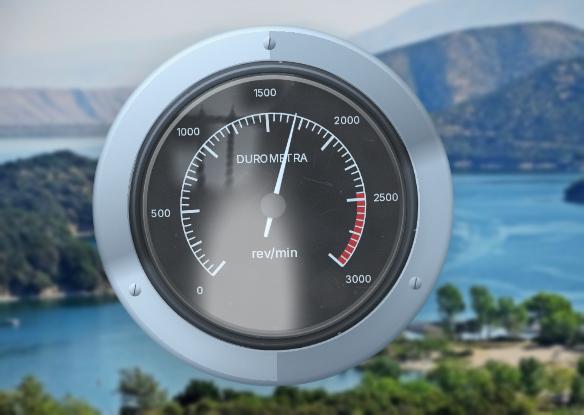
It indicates 1700 rpm
